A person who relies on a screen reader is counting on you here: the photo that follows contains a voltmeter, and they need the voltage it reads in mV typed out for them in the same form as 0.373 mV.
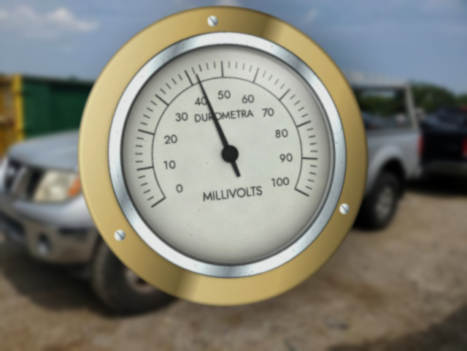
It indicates 42 mV
